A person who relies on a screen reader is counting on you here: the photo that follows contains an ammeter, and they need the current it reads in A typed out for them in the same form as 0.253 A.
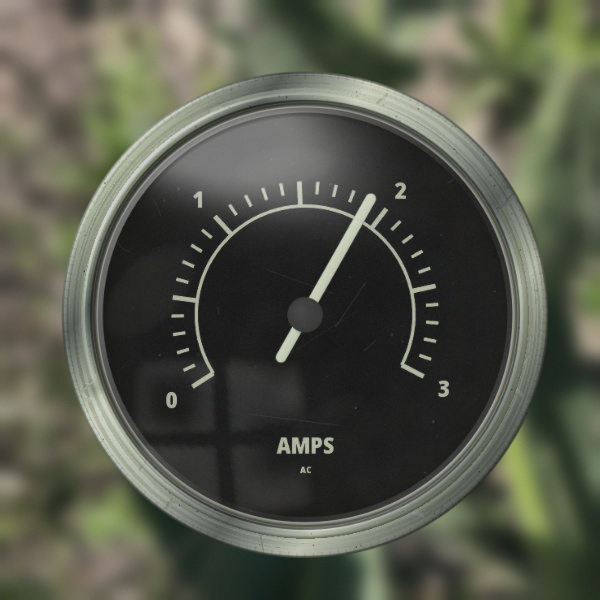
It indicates 1.9 A
